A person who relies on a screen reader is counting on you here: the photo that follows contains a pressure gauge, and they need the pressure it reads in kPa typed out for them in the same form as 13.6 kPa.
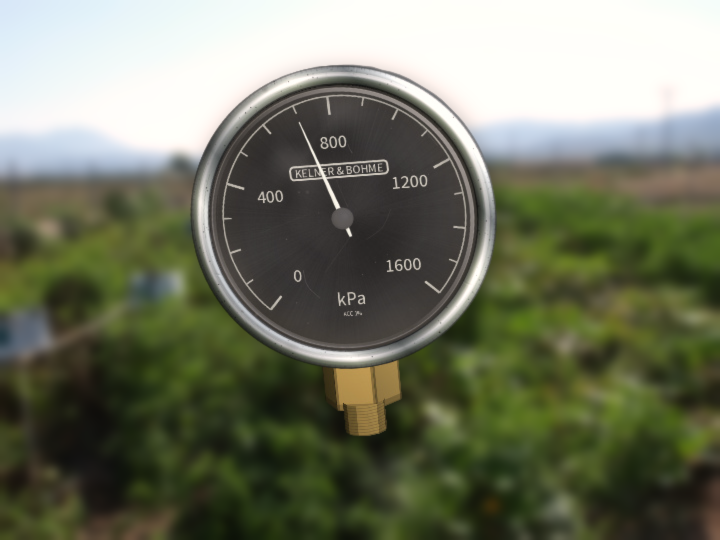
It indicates 700 kPa
